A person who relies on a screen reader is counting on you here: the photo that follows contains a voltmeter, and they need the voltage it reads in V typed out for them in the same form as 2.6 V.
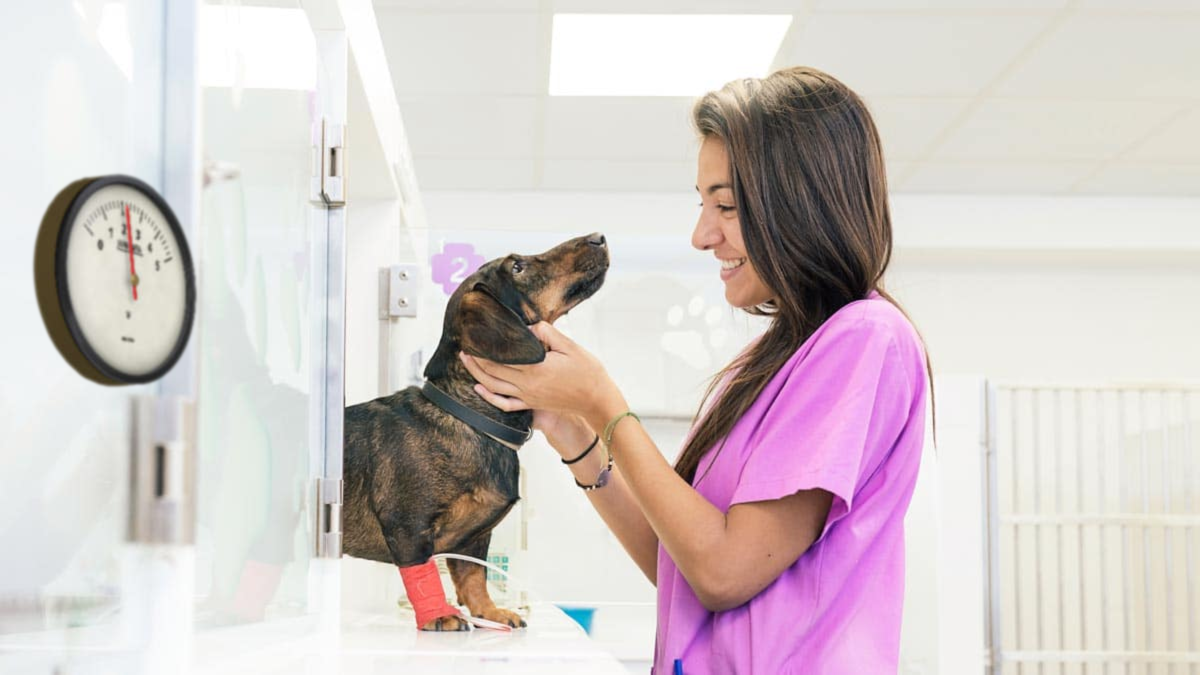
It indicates 2 V
